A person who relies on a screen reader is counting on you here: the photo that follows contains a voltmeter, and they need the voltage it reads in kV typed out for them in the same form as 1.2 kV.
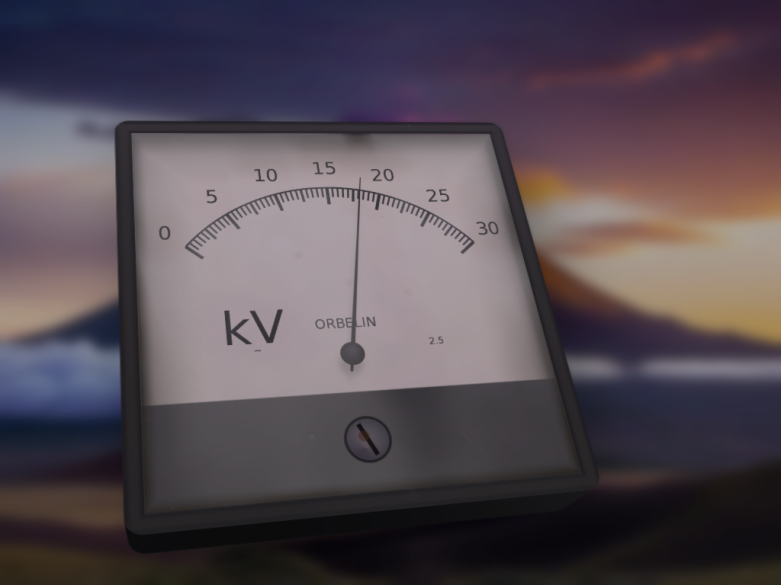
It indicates 18 kV
